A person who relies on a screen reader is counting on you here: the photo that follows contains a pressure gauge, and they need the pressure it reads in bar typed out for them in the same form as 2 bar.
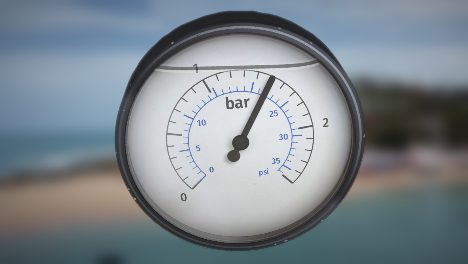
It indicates 1.5 bar
